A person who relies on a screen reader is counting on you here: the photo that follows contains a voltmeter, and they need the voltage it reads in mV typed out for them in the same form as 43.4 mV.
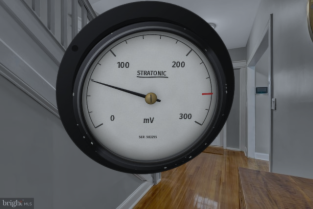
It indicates 60 mV
